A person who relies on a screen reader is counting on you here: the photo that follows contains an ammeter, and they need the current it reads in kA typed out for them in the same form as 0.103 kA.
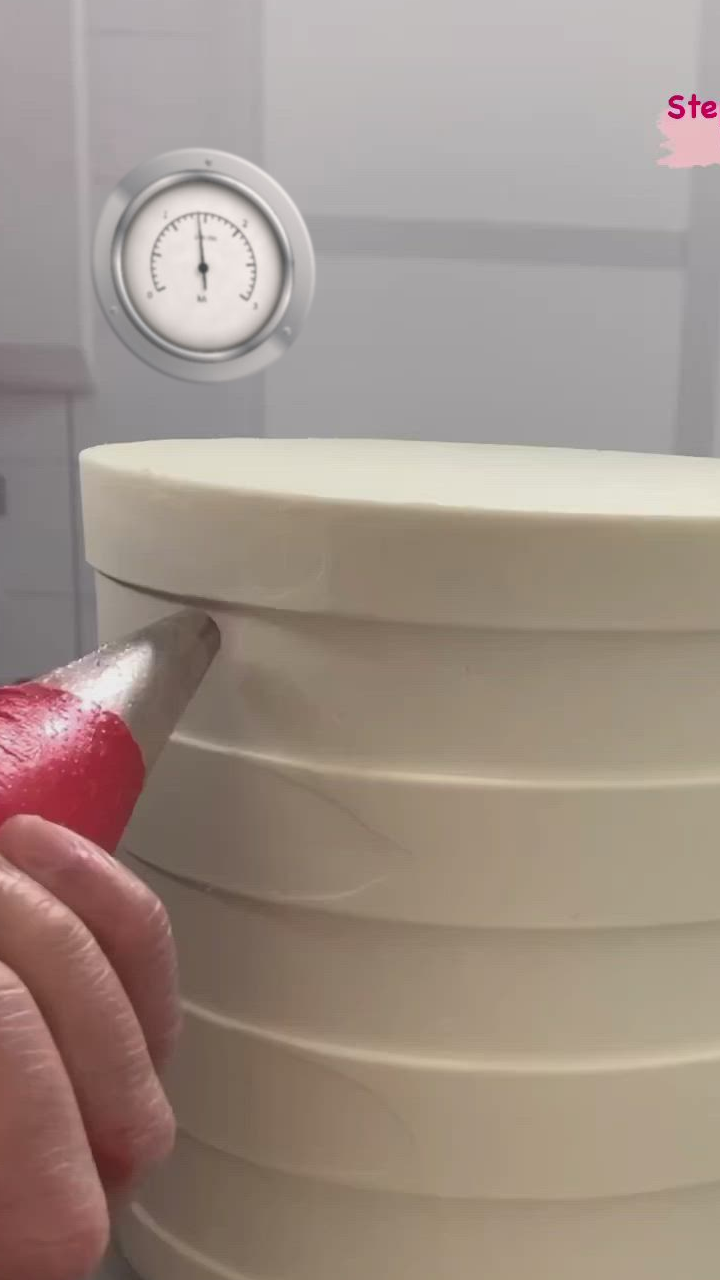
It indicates 1.4 kA
